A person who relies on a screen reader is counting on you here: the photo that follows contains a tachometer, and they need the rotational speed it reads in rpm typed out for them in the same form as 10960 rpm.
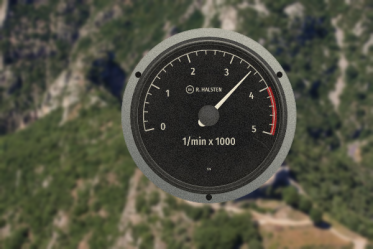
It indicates 3500 rpm
